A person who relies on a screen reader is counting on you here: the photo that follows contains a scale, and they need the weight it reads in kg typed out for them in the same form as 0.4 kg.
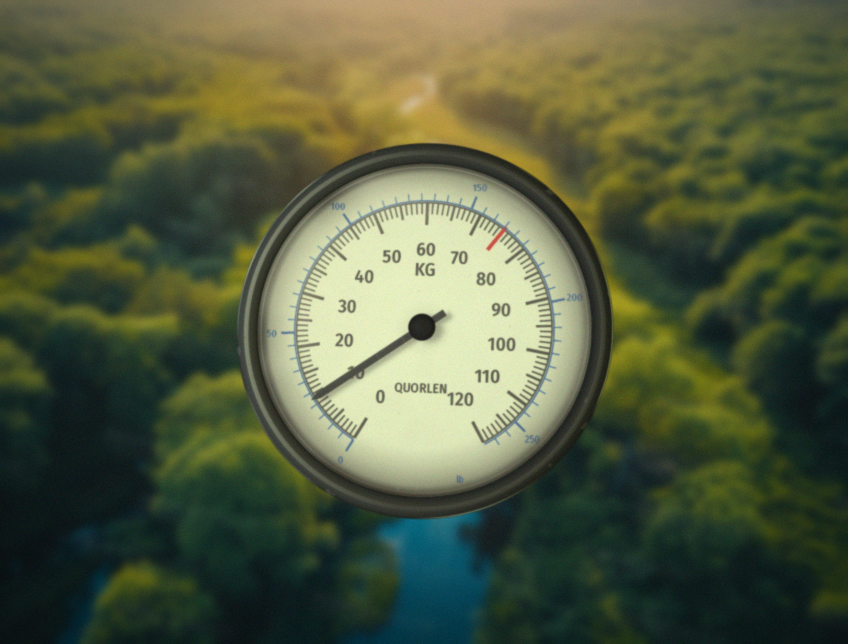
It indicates 10 kg
